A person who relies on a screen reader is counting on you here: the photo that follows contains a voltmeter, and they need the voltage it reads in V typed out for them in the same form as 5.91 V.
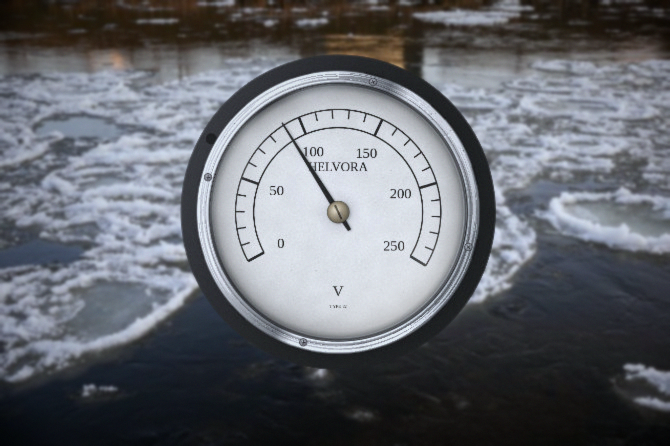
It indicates 90 V
